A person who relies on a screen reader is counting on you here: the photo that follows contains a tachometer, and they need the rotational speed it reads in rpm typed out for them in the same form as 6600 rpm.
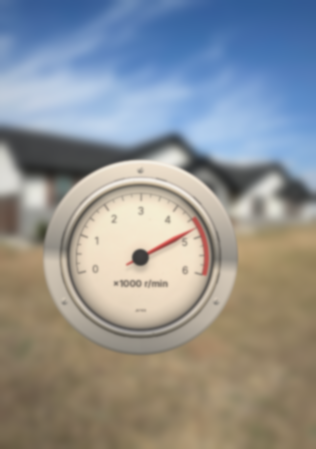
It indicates 4750 rpm
